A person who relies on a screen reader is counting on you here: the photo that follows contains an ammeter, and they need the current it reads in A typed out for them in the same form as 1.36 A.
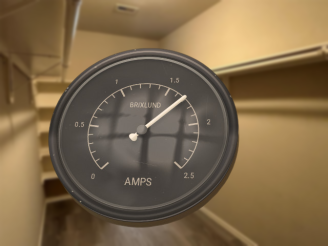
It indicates 1.7 A
